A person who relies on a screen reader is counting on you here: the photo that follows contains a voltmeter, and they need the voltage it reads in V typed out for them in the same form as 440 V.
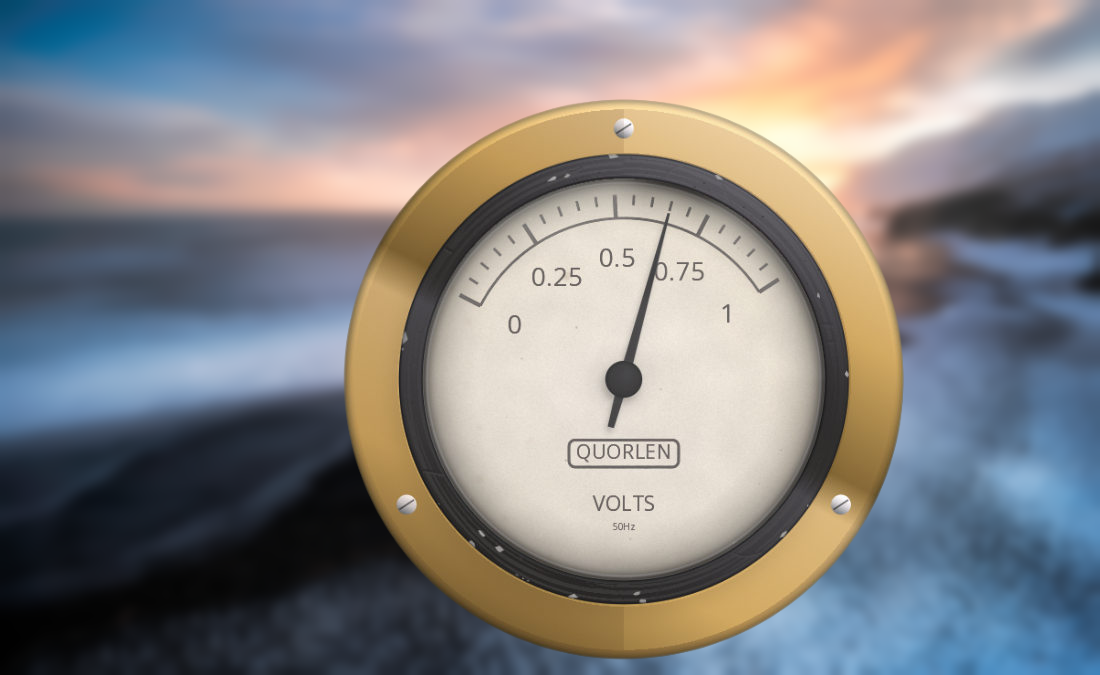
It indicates 0.65 V
